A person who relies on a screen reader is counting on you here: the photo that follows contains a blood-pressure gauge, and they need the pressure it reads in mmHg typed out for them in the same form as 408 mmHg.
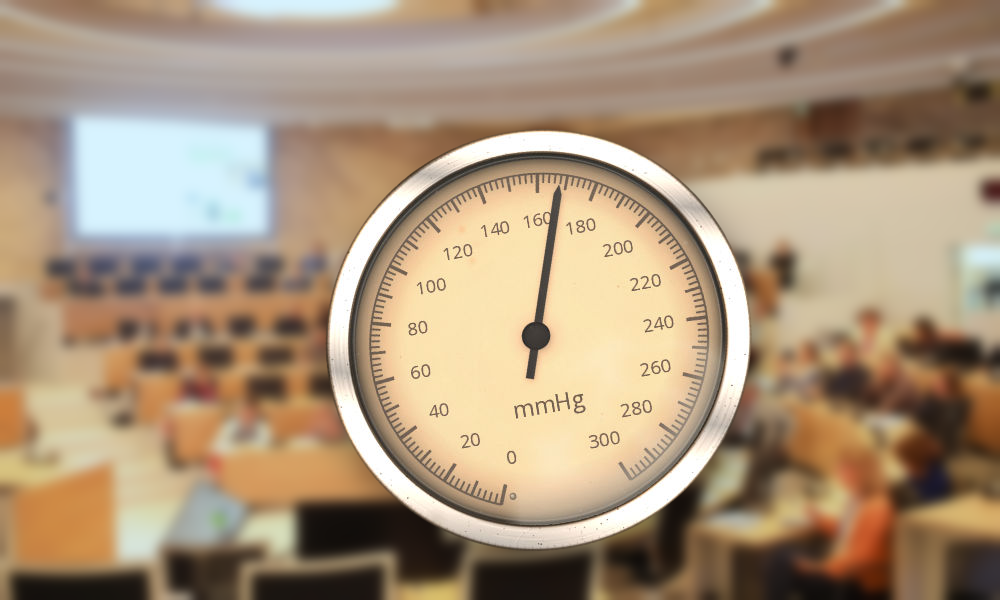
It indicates 168 mmHg
